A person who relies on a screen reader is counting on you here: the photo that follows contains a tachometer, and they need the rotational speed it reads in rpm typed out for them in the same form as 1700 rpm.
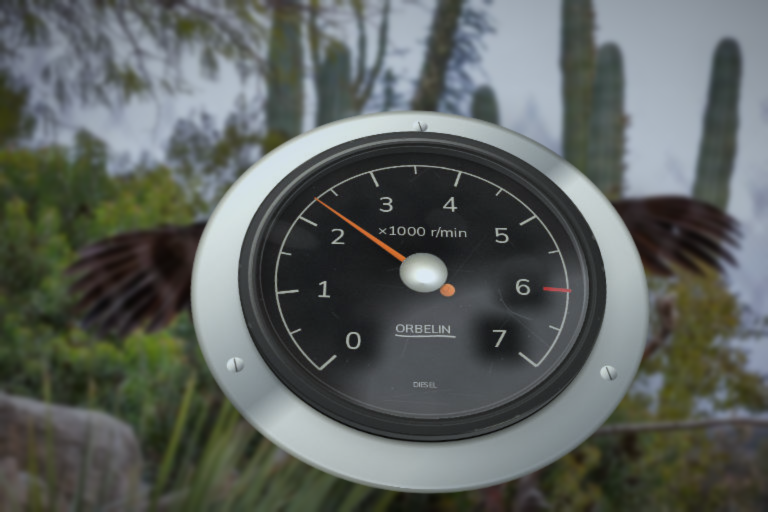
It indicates 2250 rpm
